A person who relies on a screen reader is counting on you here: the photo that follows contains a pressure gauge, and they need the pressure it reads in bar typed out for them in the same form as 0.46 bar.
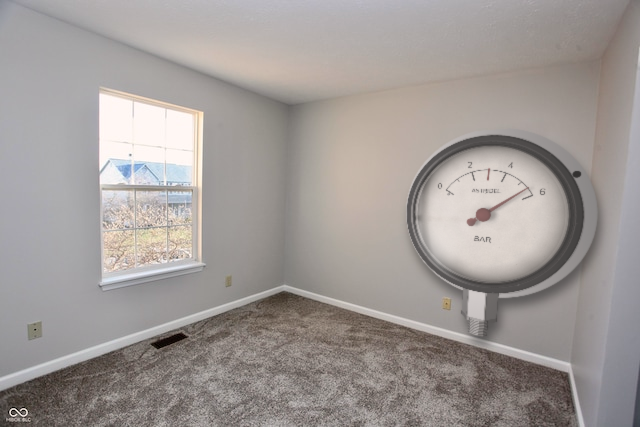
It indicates 5.5 bar
